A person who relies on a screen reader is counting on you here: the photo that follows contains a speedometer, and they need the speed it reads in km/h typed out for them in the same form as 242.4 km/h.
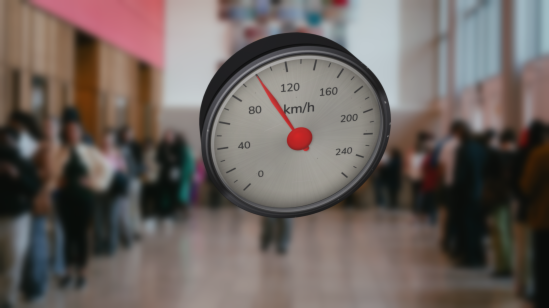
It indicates 100 km/h
